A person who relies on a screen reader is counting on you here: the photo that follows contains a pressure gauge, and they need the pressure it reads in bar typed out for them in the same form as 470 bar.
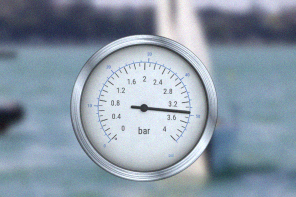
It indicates 3.4 bar
